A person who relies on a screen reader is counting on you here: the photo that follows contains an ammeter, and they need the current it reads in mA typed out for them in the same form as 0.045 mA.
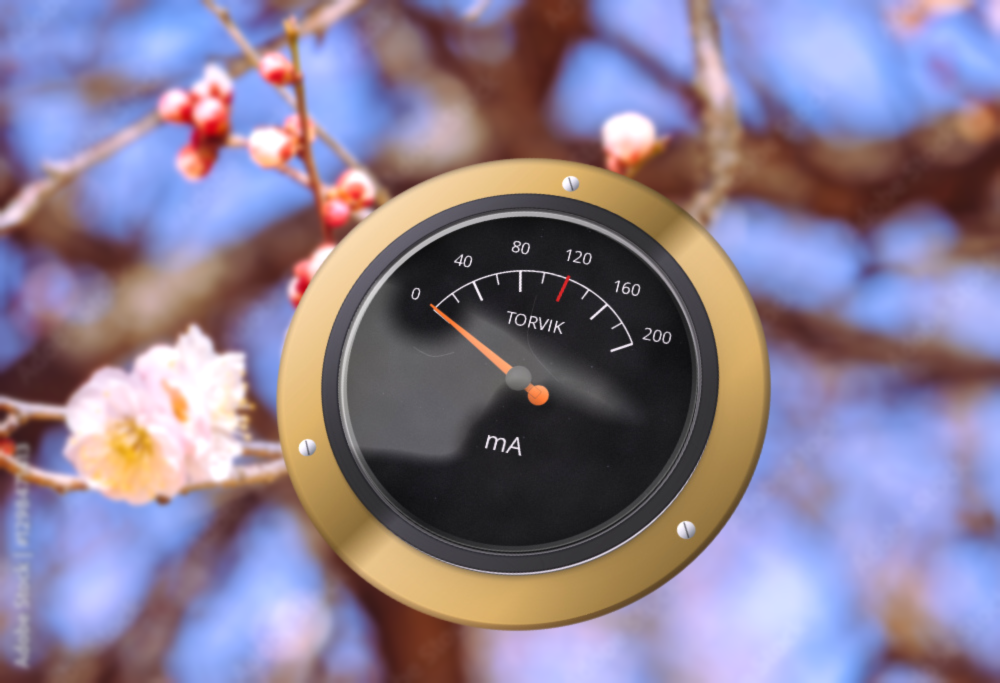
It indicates 0 mA
